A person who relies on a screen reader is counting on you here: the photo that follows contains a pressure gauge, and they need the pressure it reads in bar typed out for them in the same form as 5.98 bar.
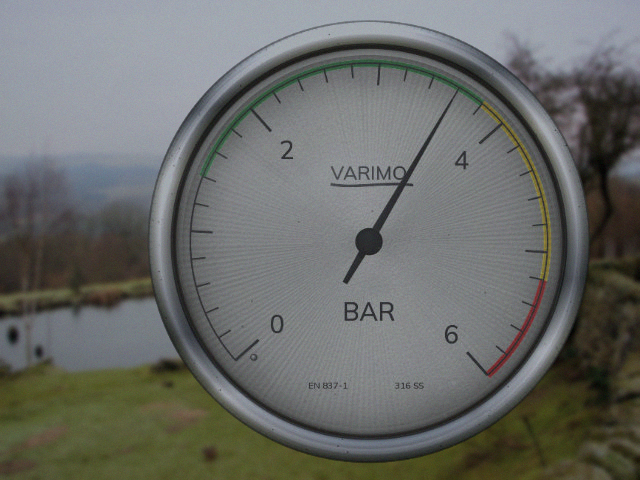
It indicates 3.6 bar
